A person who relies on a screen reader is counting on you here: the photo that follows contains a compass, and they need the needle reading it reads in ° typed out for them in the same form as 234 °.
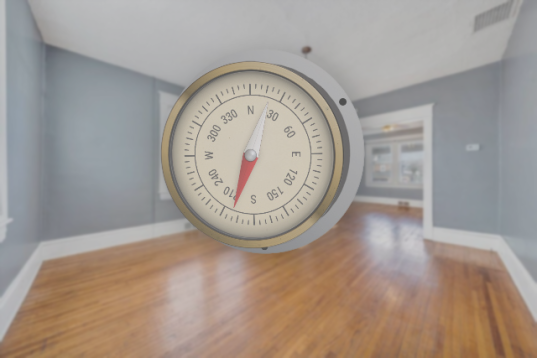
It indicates 200 °
